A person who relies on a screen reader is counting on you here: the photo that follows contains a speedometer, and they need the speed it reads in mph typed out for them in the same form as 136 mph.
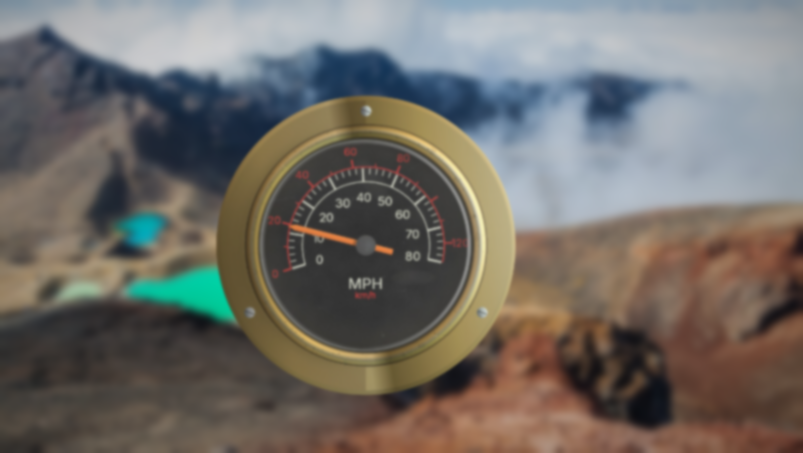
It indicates 12 mph
